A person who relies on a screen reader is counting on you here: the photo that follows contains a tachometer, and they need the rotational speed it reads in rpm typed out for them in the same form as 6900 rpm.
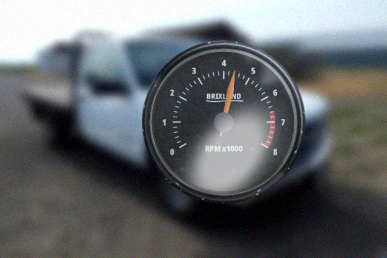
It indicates 4400 rpm
